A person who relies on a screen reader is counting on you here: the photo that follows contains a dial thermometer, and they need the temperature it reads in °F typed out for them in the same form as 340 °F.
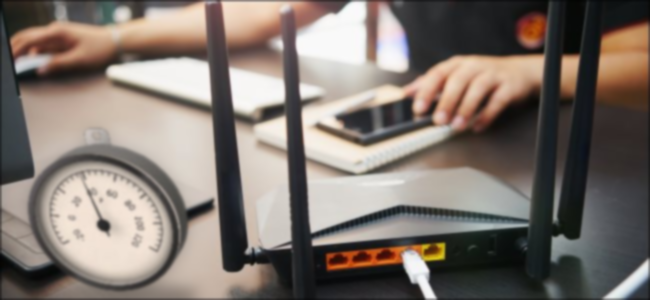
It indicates 40 °F
